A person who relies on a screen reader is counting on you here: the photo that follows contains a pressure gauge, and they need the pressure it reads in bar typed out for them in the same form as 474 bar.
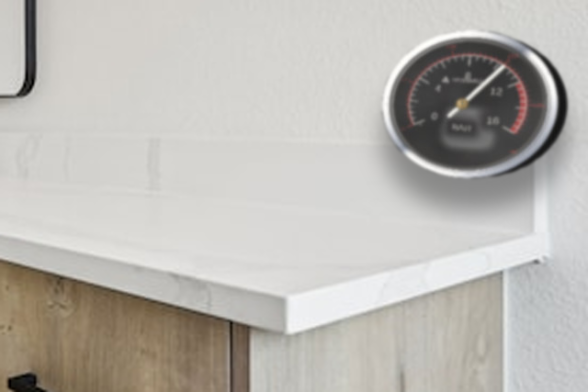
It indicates 10.5 bar
